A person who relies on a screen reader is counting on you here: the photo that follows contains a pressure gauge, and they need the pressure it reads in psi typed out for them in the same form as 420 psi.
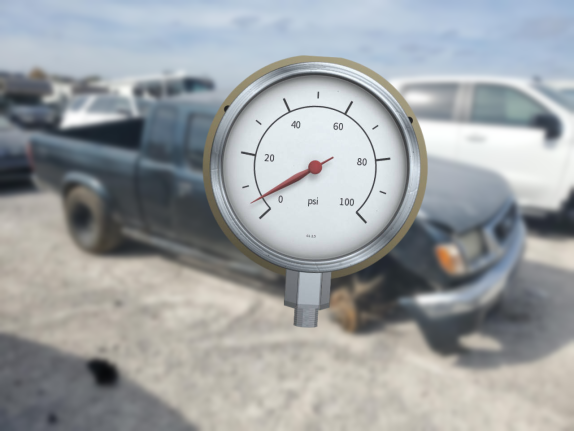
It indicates 5 psi
